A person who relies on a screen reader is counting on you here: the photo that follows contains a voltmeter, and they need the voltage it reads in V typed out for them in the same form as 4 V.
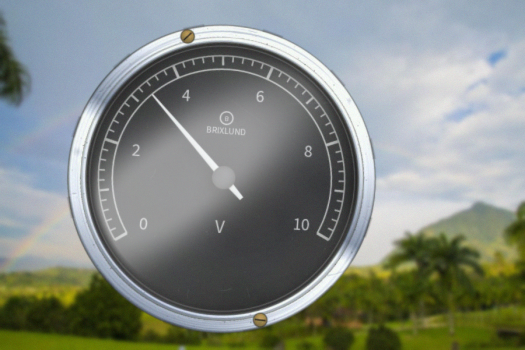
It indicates 3.3 V
